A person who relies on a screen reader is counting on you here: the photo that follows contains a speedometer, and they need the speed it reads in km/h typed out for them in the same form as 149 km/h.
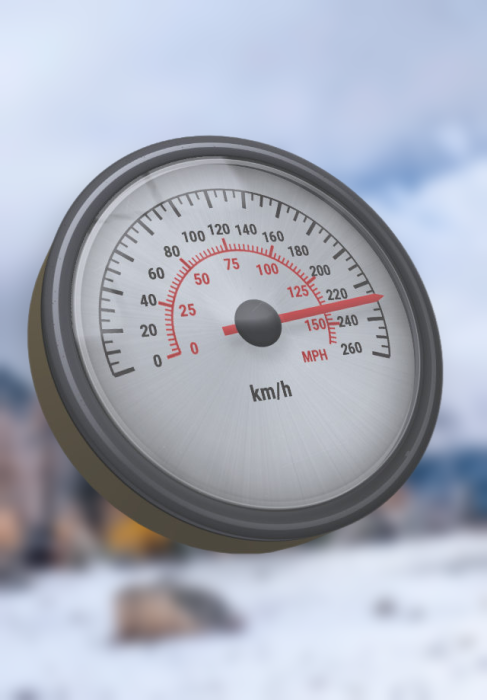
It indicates 230 km/h
